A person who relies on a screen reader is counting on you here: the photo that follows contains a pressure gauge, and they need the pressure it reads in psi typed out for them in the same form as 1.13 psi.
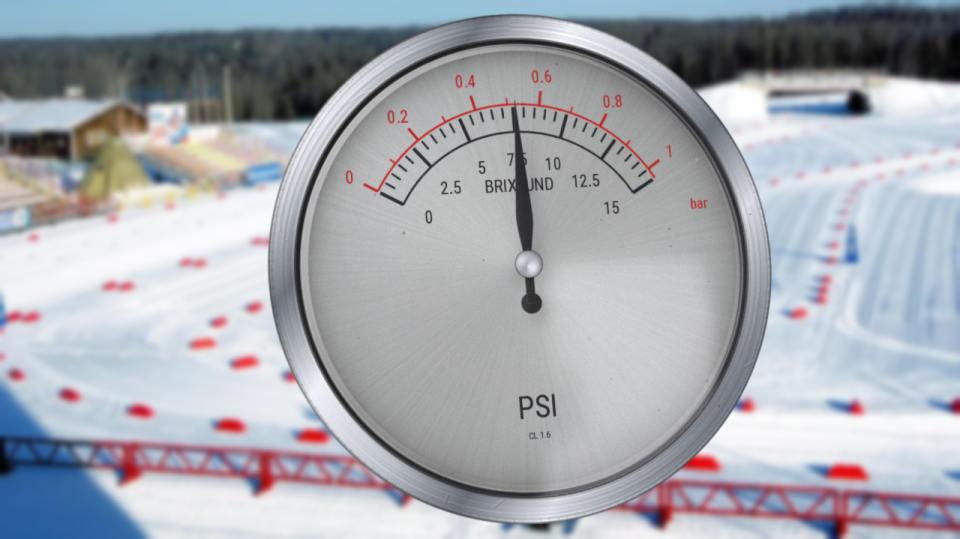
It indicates 7.5 psi
